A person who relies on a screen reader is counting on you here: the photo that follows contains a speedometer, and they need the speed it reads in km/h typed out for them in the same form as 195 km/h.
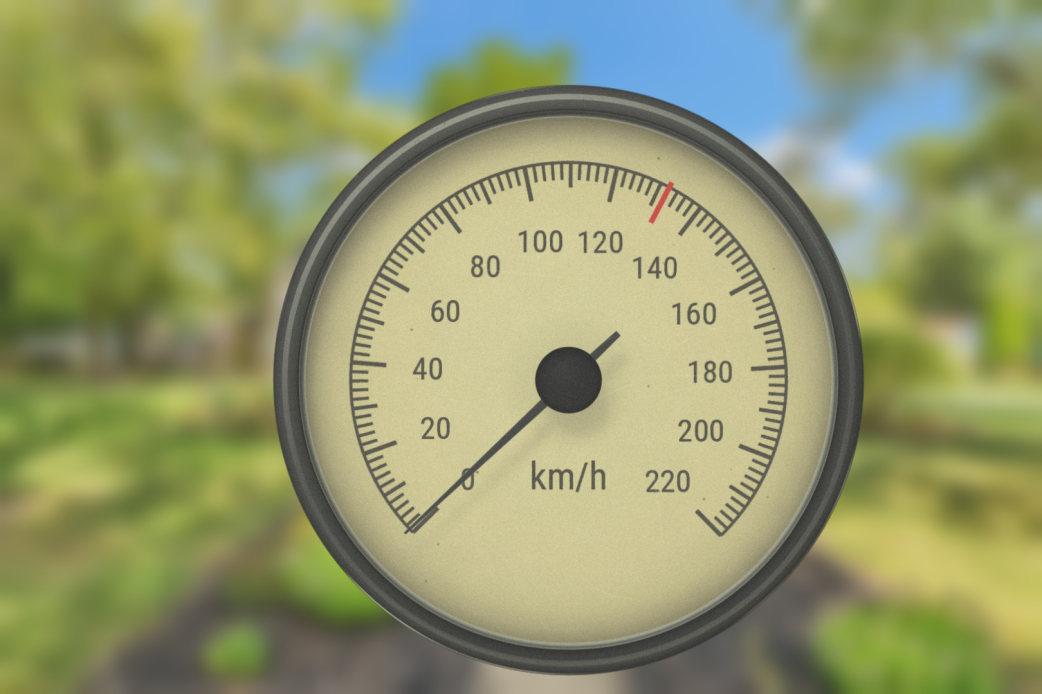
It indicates 1 km/h
